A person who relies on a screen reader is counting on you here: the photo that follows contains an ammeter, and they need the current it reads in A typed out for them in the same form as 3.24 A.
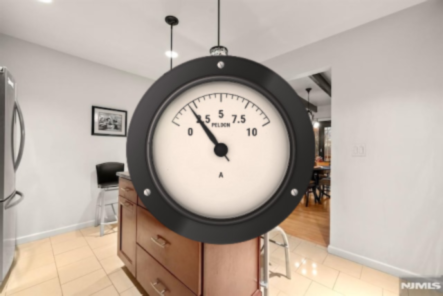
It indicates 2 A
